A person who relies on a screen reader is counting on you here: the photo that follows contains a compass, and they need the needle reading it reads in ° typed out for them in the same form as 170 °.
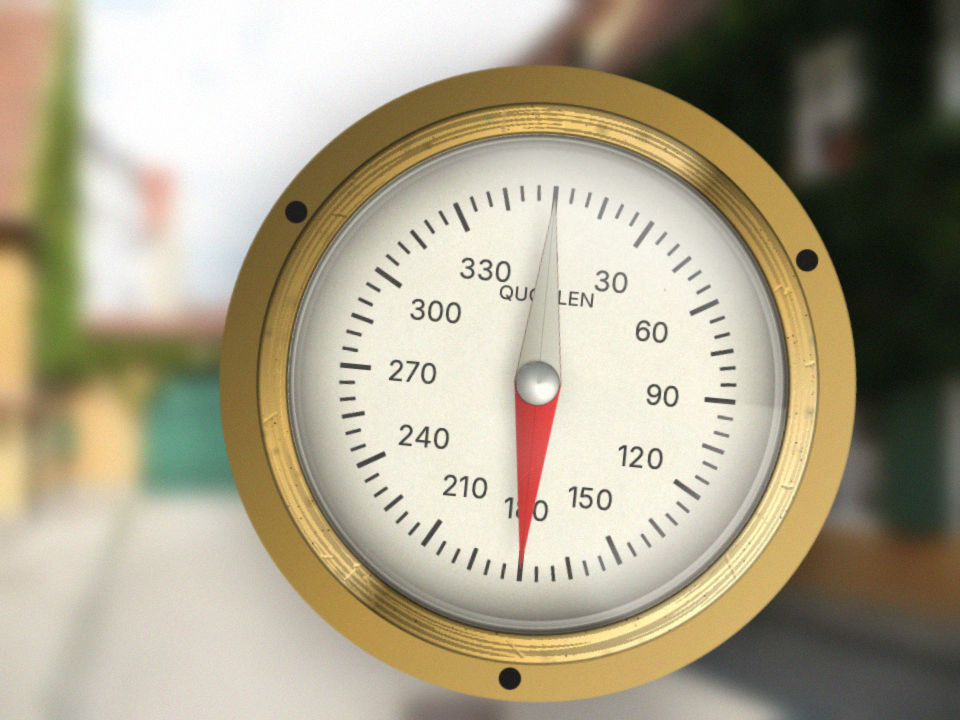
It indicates 180 °
